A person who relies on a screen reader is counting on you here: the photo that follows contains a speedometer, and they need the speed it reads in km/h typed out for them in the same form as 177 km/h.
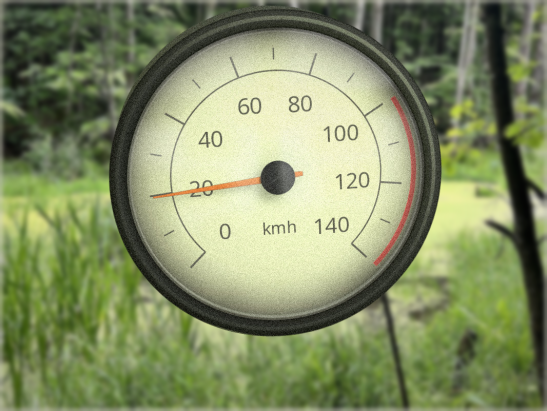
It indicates 20 km/h
